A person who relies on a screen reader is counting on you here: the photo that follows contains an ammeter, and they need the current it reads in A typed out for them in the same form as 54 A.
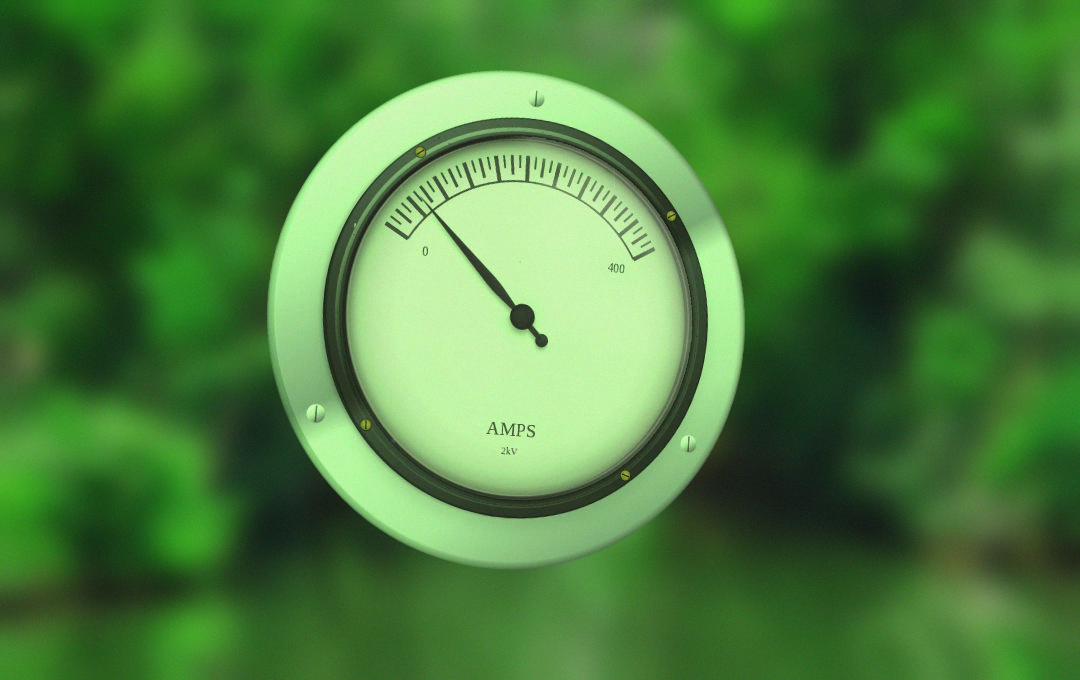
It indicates 50 A
